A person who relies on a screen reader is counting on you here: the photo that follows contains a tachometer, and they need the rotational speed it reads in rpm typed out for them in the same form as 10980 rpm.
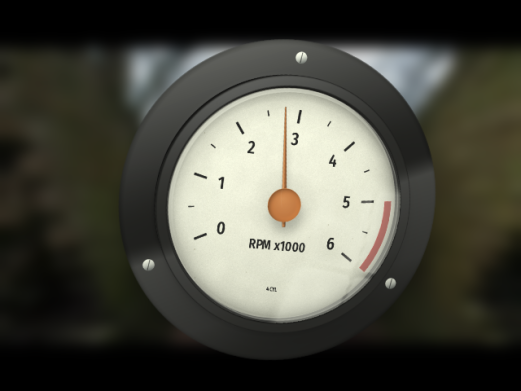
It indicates 2750 rpm
